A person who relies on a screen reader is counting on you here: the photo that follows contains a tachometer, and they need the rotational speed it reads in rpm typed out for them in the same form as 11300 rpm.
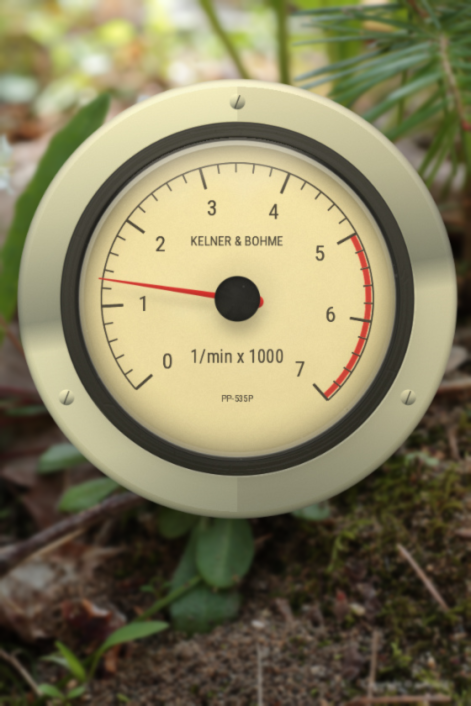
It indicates 1300 rpm
